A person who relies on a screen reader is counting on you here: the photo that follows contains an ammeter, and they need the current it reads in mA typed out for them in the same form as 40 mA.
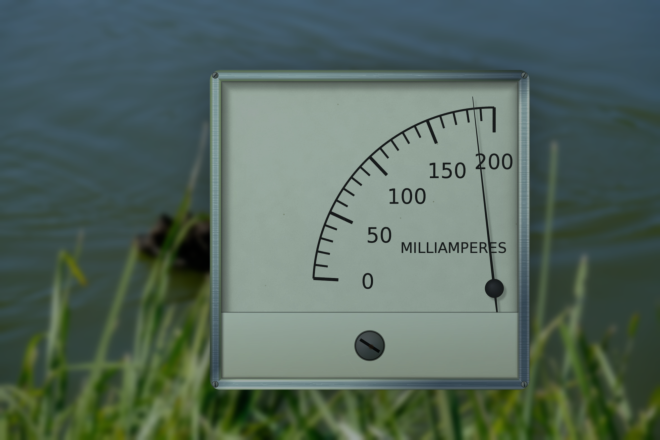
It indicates 185 mA
